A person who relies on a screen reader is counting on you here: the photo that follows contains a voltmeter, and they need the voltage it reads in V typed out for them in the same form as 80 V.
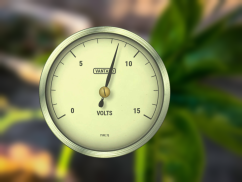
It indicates 8.5 V
